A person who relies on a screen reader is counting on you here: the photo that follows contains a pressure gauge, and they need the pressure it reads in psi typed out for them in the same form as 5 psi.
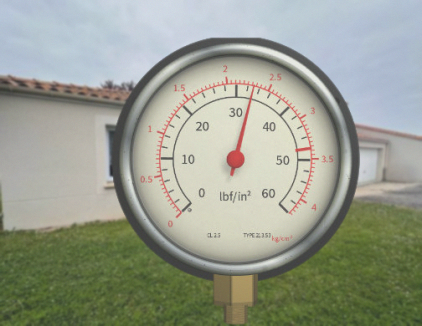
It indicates 33 psi
